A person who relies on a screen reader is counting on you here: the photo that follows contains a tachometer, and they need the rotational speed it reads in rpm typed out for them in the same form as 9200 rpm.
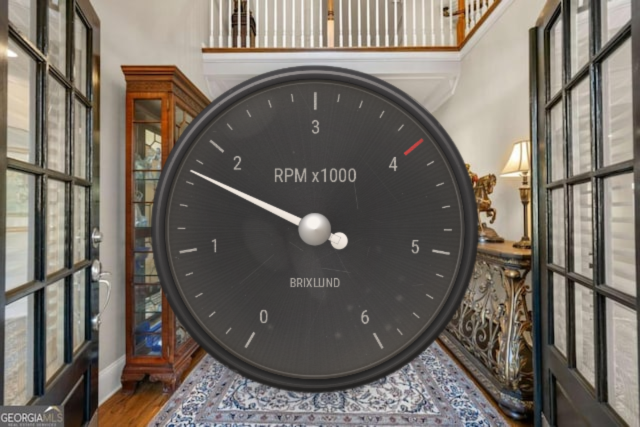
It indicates 1700 rpm
